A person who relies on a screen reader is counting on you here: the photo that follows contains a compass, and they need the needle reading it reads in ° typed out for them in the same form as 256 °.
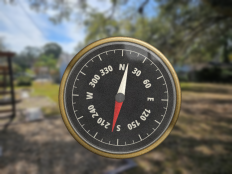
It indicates 190 °
